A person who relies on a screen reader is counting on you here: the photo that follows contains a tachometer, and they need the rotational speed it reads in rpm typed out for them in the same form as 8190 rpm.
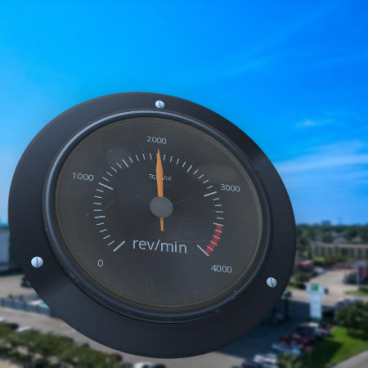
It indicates 2000 rpm
